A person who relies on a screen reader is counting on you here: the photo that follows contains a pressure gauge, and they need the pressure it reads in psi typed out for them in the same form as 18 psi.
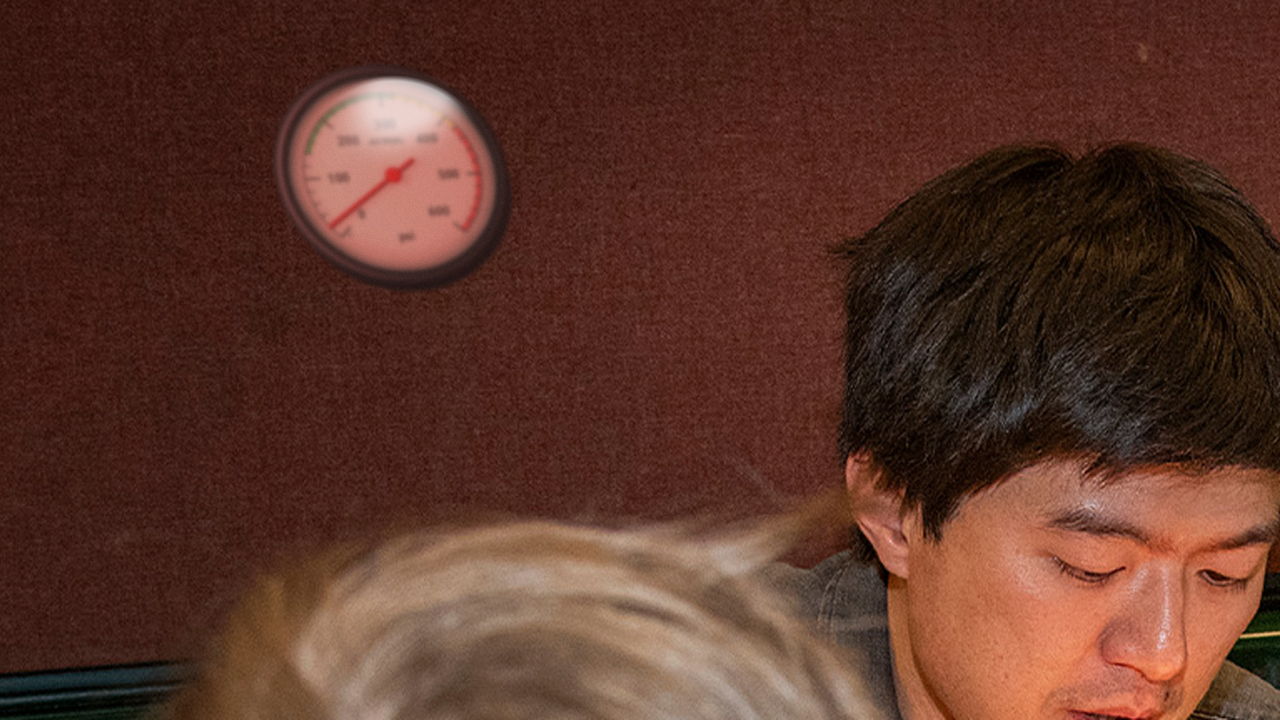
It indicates 20 psi
